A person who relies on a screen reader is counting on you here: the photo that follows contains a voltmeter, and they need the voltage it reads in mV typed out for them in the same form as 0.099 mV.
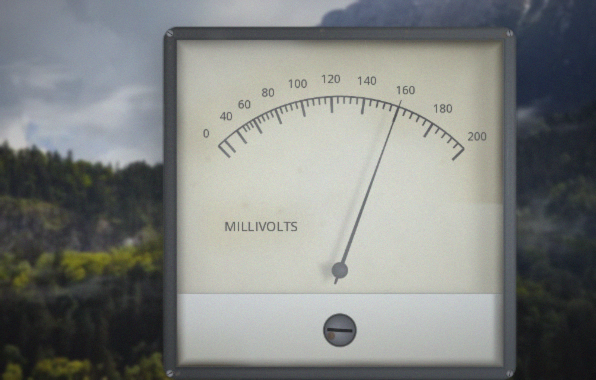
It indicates 160 mV
